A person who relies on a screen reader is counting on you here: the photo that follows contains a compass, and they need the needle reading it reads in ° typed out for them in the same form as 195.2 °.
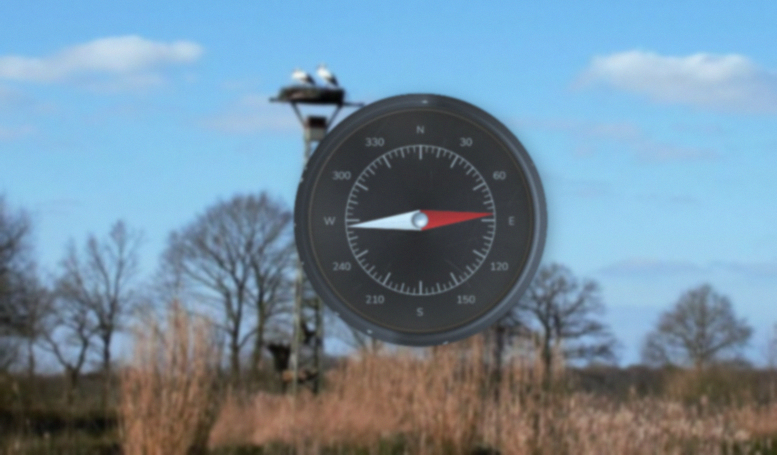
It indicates 85 °
